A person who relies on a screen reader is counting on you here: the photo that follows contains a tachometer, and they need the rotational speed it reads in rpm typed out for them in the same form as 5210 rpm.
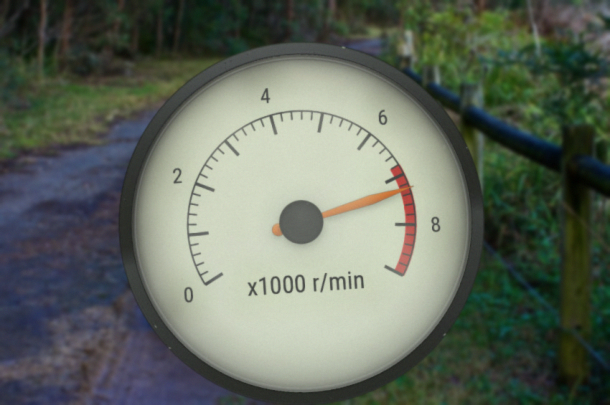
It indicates 7300 rpm
